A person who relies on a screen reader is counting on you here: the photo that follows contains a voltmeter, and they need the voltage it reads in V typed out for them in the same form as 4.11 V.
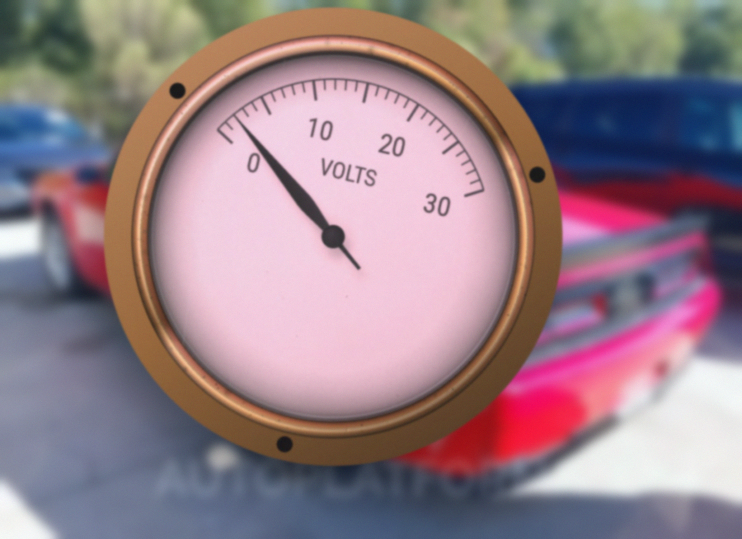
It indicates 2 V
